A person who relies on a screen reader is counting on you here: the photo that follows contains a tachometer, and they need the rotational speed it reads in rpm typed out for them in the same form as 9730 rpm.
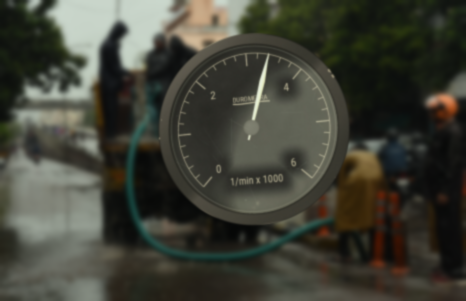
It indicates 3400 rpm
